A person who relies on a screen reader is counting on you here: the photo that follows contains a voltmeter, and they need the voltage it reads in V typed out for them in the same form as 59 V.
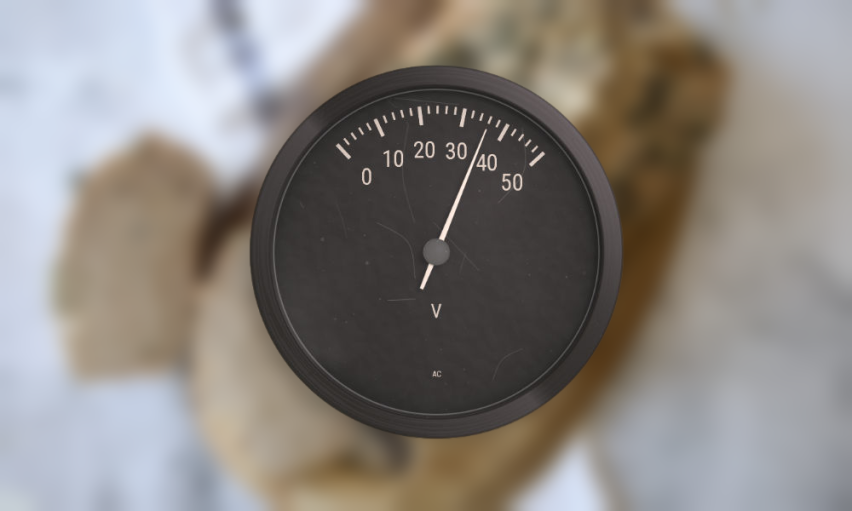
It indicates 36 V
